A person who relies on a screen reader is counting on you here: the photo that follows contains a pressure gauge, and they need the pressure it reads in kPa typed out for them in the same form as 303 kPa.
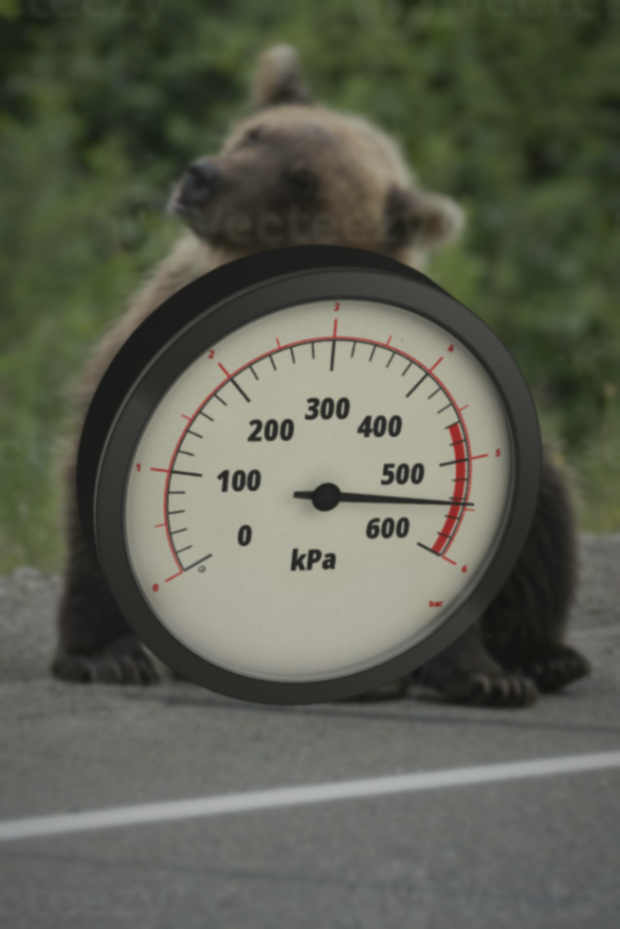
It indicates 540 kPa
